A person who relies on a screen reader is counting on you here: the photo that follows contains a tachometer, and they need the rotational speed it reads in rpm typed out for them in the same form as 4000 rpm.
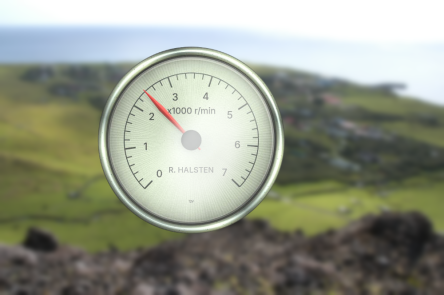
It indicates 2400 rpm
